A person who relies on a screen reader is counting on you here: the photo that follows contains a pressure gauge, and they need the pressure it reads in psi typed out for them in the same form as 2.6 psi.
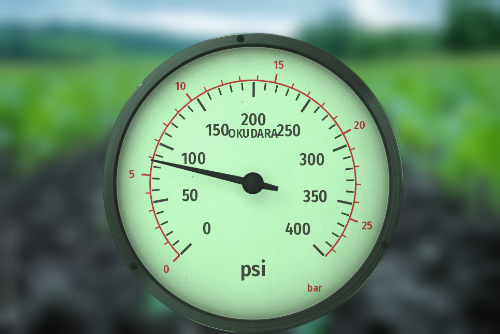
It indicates 85 psi
